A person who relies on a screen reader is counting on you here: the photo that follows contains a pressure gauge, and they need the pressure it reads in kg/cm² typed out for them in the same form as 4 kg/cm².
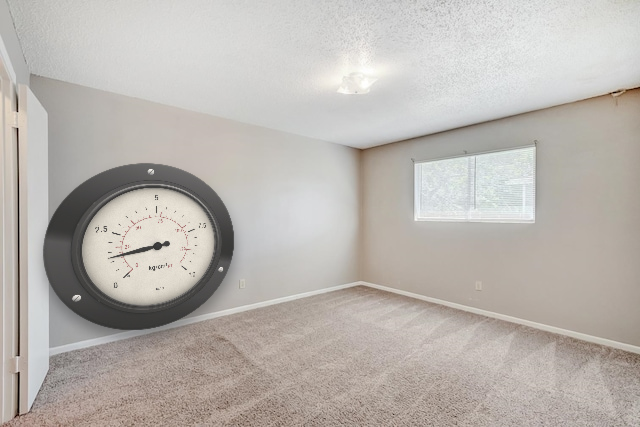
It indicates 1.25 kg/cm²
